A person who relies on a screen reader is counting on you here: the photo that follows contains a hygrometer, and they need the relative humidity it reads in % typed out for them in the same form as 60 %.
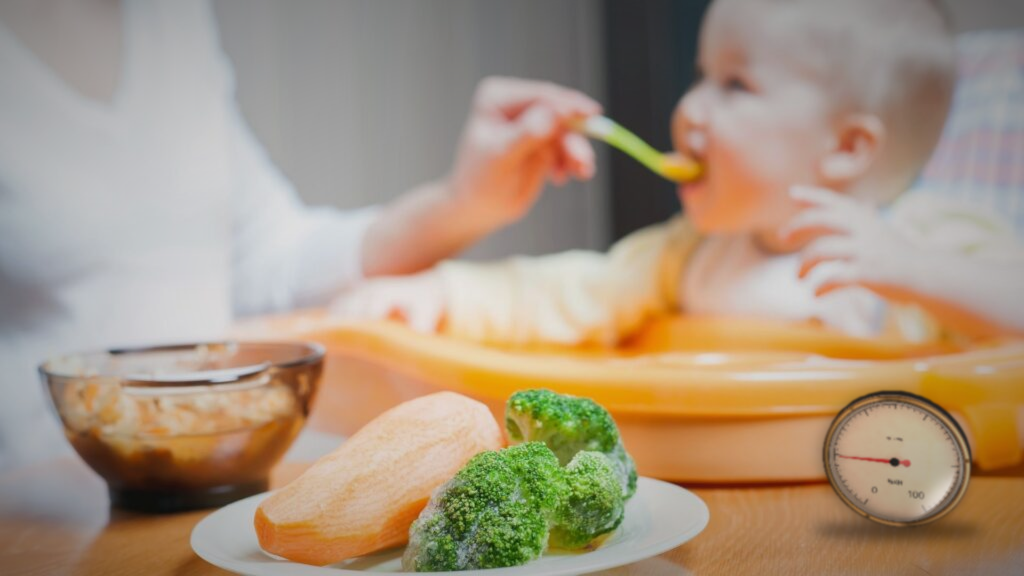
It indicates 20 %
